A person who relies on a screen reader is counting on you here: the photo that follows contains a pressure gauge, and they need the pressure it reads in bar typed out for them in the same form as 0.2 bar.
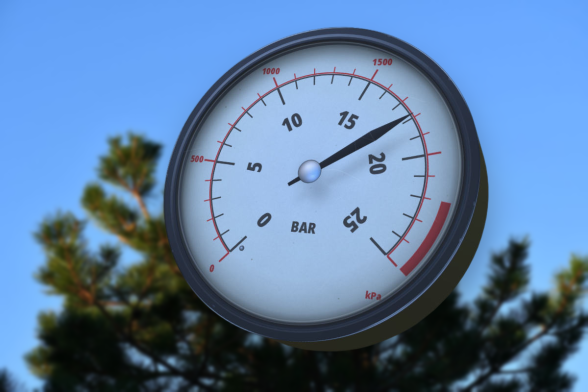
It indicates 18 bar
